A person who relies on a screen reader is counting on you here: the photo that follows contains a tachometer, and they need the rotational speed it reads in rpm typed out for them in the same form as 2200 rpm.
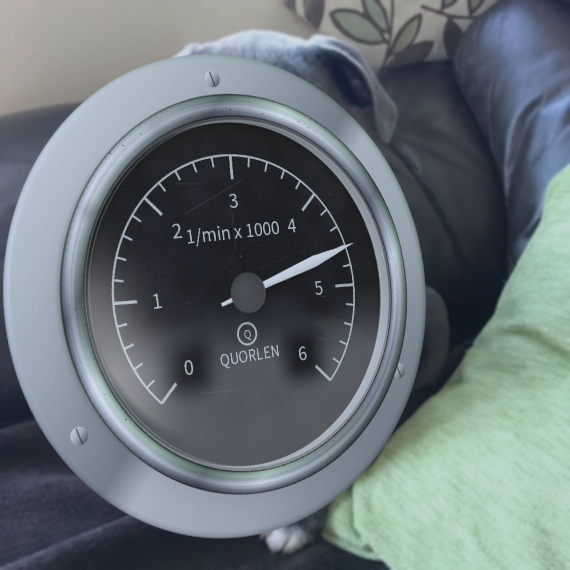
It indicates 4600 rpm
